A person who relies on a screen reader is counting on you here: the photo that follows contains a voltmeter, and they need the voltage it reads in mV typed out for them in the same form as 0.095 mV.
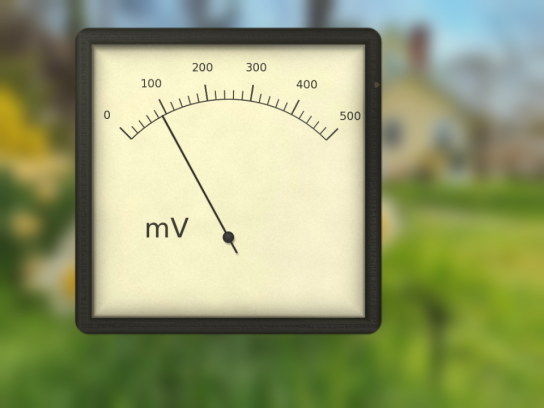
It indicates 90 mV
